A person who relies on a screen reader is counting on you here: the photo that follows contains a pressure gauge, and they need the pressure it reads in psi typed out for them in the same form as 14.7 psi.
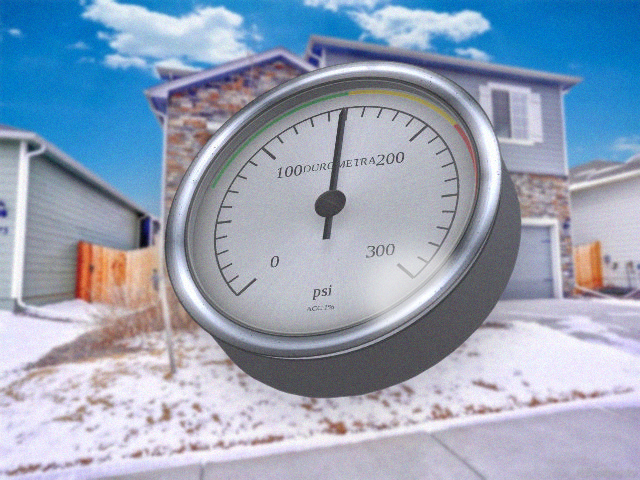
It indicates 150 psi
